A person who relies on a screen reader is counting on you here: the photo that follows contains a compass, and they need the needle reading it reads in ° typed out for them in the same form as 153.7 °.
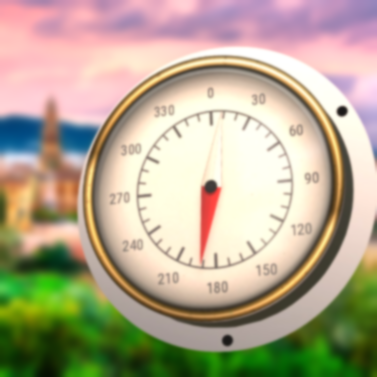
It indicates 190 °
